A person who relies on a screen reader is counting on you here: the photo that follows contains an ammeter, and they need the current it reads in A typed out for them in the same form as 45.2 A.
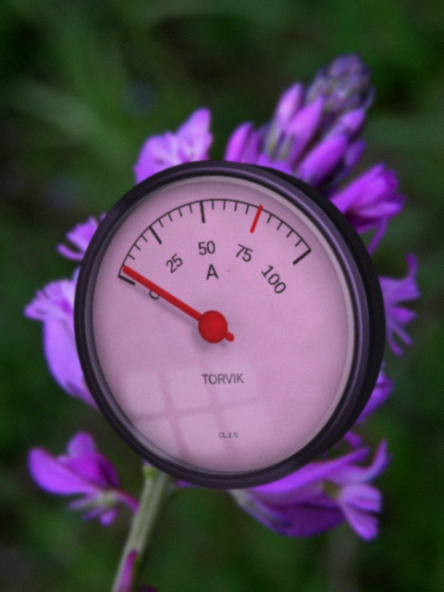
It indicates 5 A
